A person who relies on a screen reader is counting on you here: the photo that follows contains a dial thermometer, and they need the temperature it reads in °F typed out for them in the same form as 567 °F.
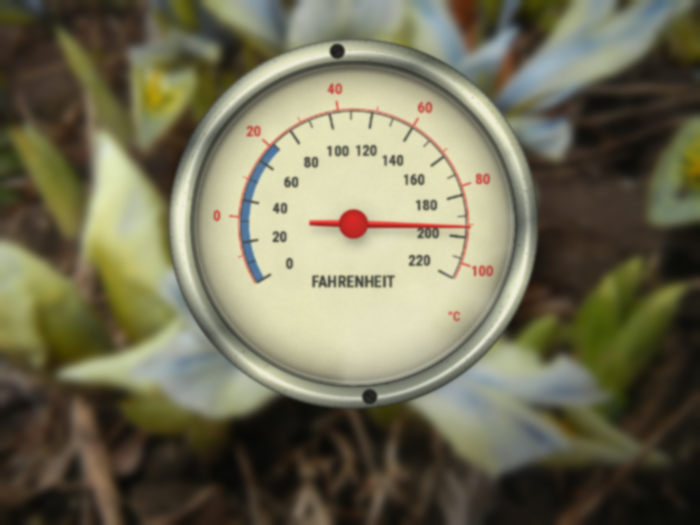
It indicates 195 °F
